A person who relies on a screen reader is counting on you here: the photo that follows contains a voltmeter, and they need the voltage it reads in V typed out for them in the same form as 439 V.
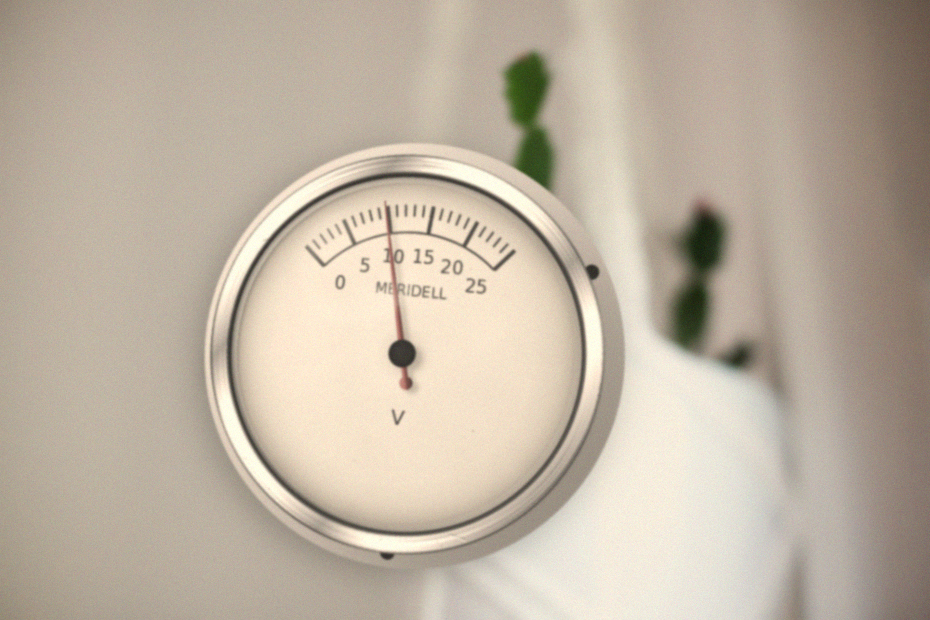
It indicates 10 V
